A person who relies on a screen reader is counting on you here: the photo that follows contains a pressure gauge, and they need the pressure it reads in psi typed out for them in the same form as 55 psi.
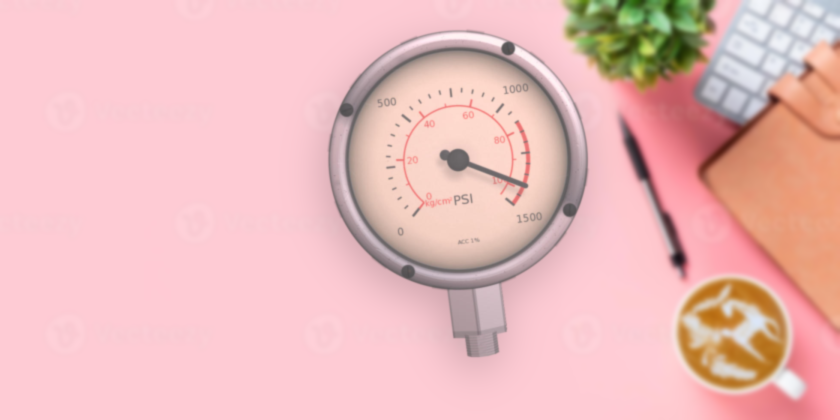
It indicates 1400 psi
